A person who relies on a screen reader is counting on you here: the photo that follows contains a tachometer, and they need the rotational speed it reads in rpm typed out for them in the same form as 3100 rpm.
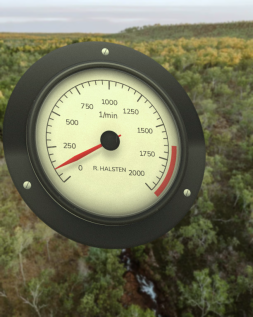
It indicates 100 rpm
